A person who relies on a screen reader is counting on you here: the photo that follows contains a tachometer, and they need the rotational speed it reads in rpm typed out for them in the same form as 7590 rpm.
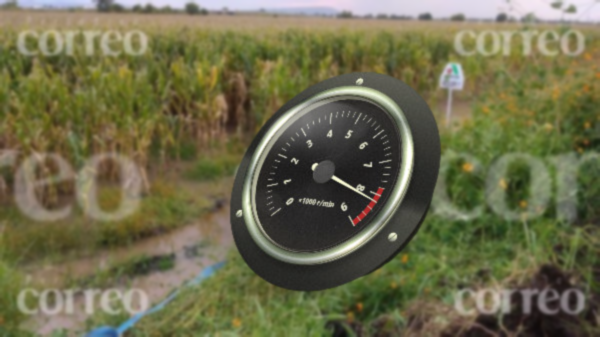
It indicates 8200 rpm
